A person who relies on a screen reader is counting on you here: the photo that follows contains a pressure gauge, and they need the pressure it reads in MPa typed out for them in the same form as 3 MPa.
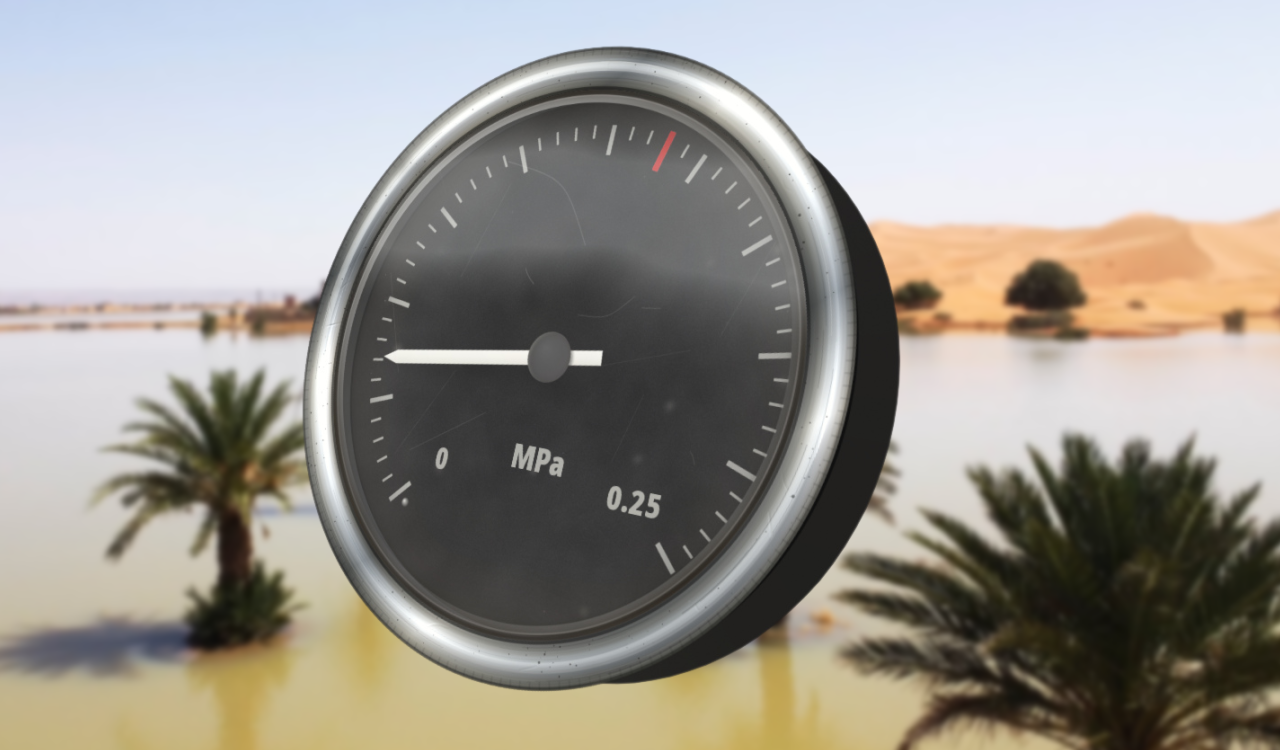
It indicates 0.035 MPa
